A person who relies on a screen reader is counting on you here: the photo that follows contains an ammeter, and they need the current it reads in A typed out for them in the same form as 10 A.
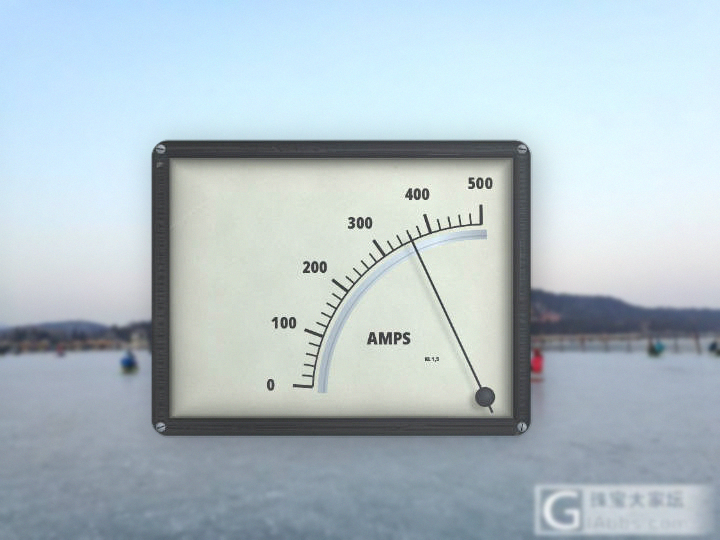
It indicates 360 A
